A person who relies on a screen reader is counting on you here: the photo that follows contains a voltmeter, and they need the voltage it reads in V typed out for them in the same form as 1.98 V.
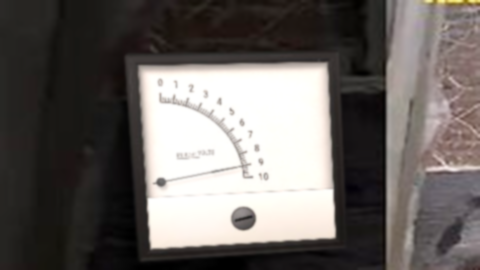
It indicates 9 V
